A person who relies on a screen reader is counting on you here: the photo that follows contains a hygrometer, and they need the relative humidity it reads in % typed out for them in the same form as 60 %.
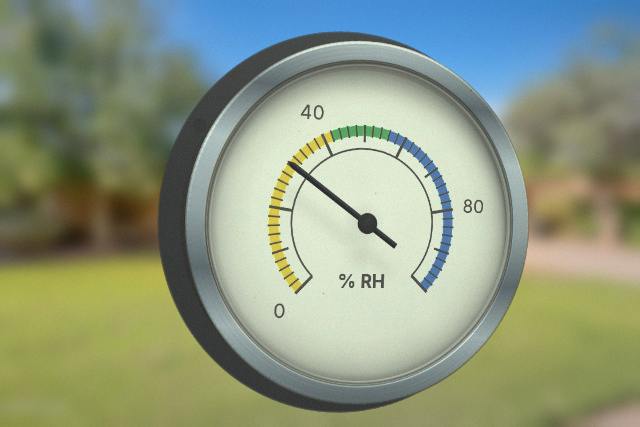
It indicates 30 %
